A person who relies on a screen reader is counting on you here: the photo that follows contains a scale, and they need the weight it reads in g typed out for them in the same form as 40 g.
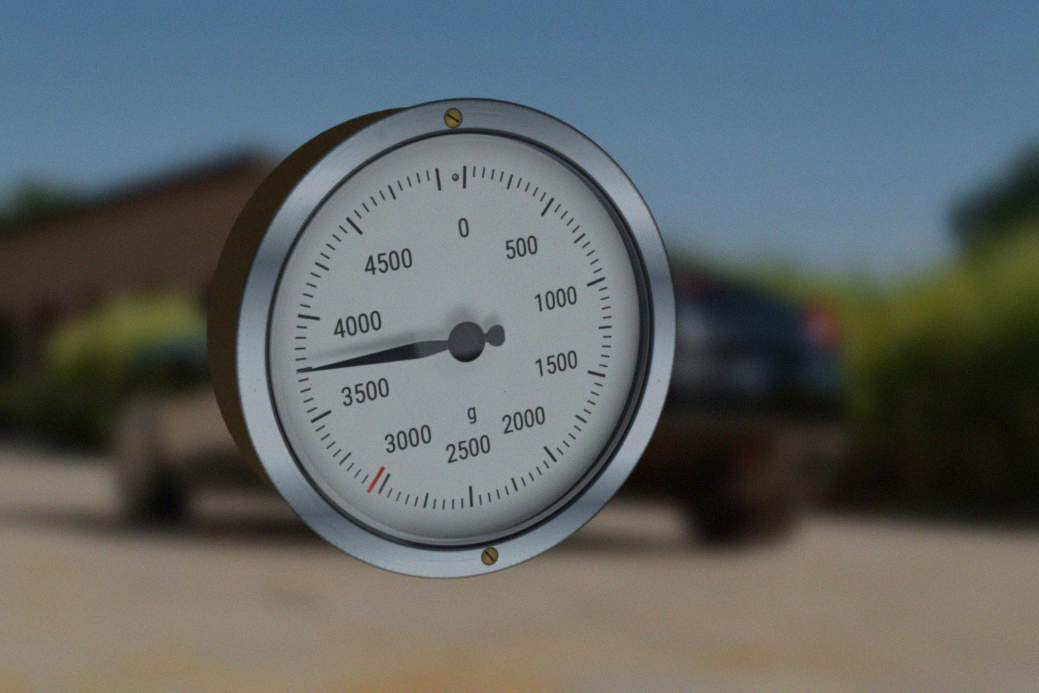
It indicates 3750 g
